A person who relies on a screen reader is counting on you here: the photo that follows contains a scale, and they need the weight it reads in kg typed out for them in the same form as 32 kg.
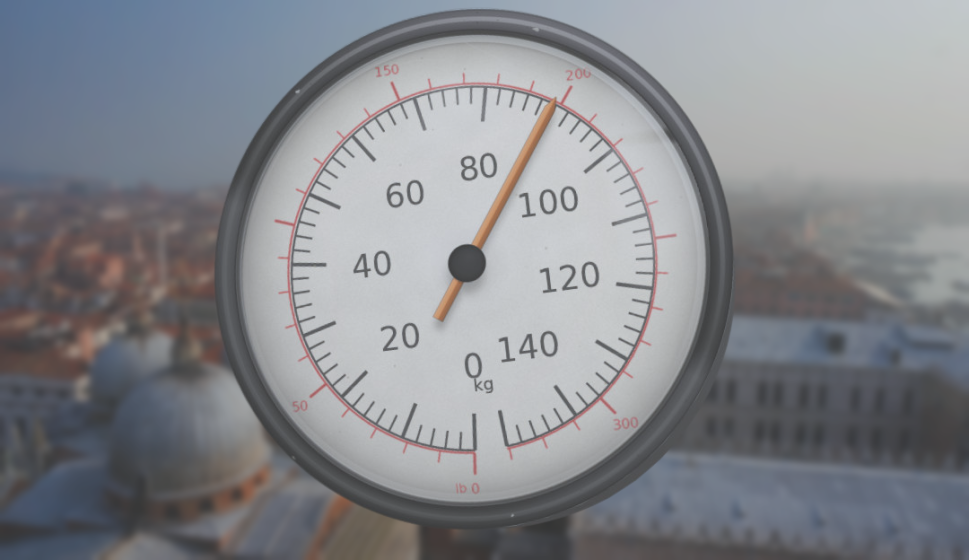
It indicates 90 kg
